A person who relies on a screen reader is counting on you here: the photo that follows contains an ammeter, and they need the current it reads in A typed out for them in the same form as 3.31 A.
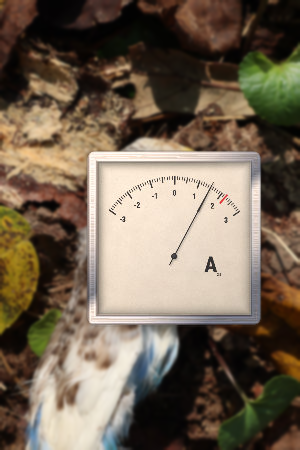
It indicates 1.5 A
